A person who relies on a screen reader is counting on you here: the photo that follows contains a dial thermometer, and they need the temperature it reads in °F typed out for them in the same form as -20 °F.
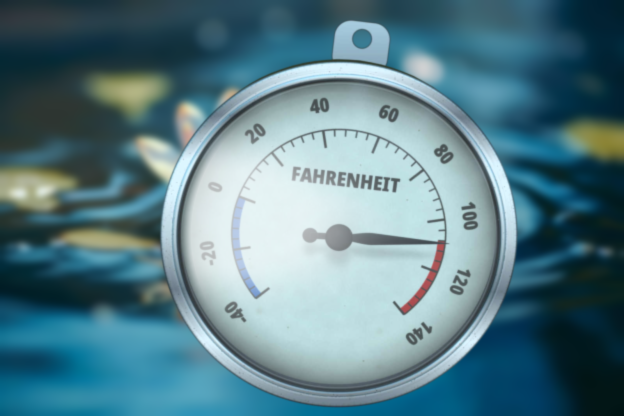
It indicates 108 °F
